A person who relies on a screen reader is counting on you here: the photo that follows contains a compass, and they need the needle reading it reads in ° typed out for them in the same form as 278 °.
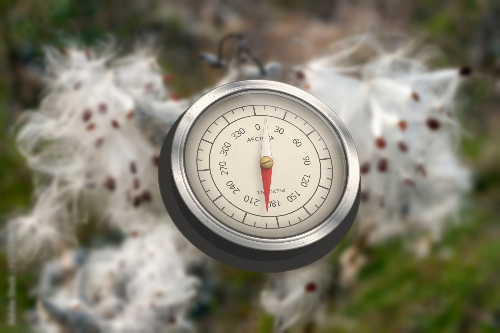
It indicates 190 °
